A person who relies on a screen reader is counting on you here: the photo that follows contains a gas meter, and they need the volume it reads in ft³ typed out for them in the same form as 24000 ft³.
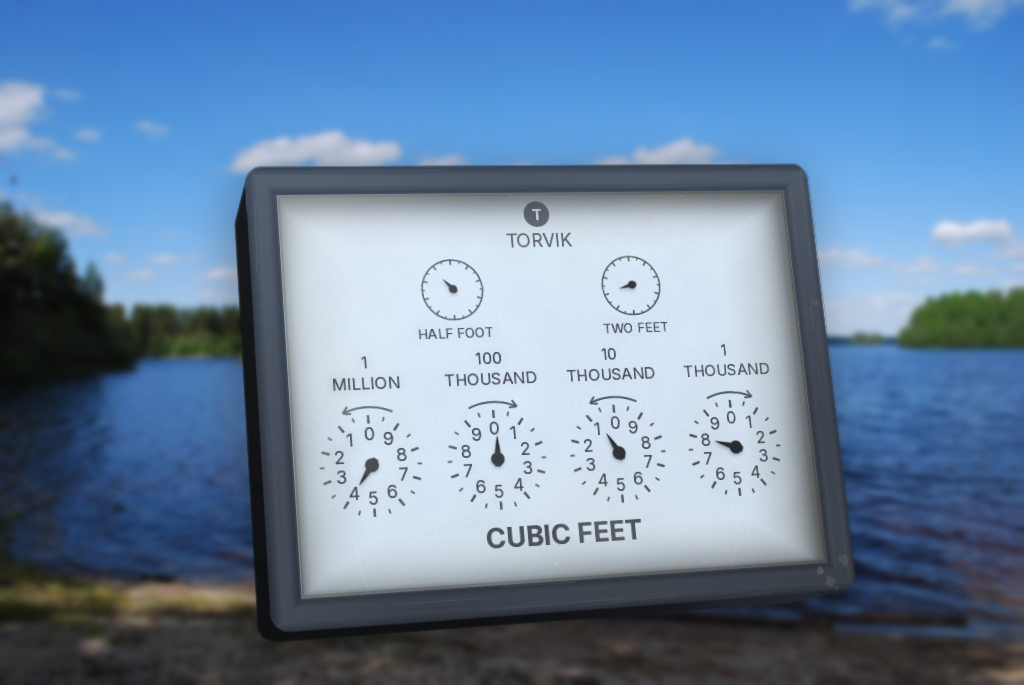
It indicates 400800 ft³
